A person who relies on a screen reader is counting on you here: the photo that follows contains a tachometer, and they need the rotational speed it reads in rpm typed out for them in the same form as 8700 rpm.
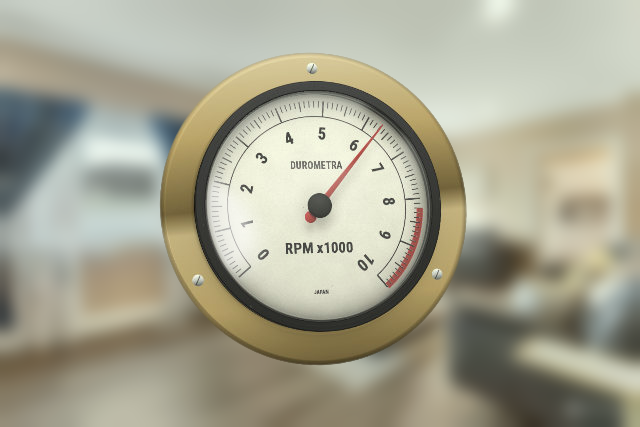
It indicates 6300 rpm
